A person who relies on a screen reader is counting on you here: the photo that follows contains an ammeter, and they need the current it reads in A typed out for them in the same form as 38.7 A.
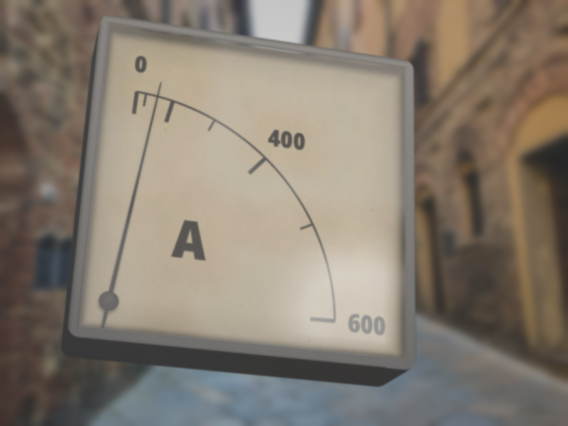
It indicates 150 A
